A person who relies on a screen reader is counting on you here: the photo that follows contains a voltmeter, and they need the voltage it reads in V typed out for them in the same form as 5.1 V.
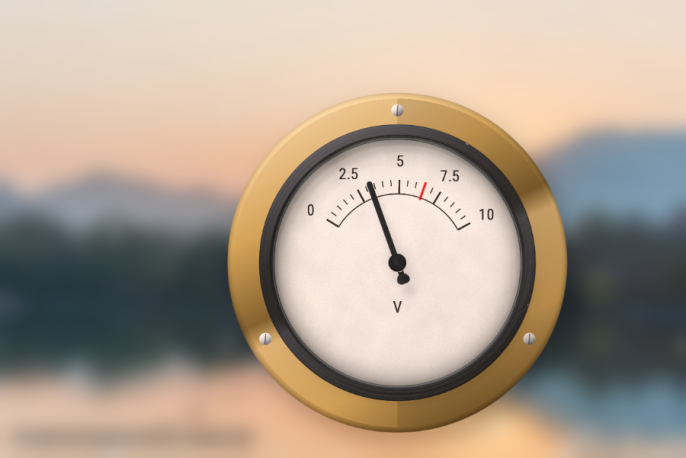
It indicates 3.25 V
